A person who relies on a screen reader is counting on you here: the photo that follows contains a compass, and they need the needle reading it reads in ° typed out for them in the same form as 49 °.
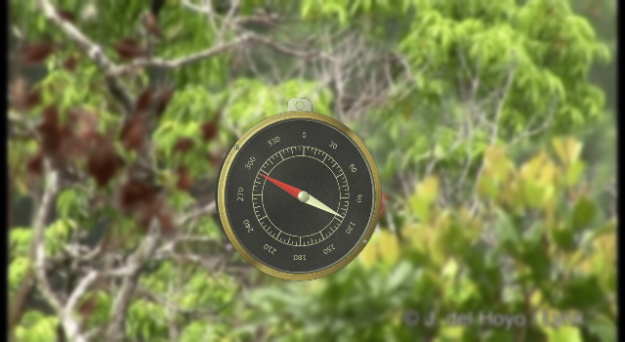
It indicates 295 °
